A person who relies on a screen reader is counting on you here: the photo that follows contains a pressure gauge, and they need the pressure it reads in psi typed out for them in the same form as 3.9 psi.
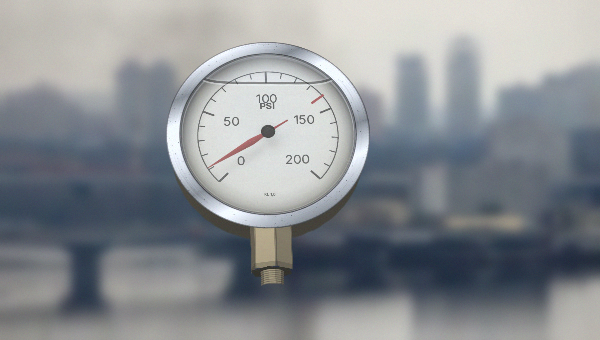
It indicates 10 psi
